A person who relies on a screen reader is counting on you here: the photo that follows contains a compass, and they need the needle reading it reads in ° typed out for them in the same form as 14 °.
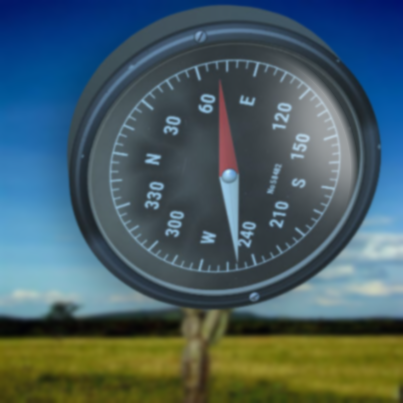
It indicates 70 °
